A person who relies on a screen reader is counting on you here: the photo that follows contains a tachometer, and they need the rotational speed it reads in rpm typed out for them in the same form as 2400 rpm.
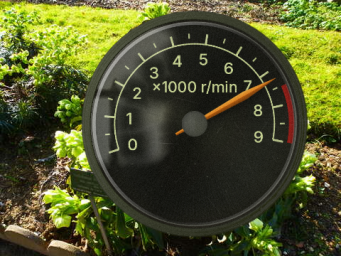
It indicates 7250 rpm
